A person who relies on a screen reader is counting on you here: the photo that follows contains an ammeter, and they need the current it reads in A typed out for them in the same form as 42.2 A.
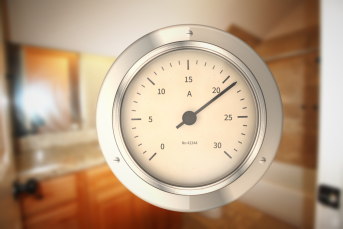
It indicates 21 A
